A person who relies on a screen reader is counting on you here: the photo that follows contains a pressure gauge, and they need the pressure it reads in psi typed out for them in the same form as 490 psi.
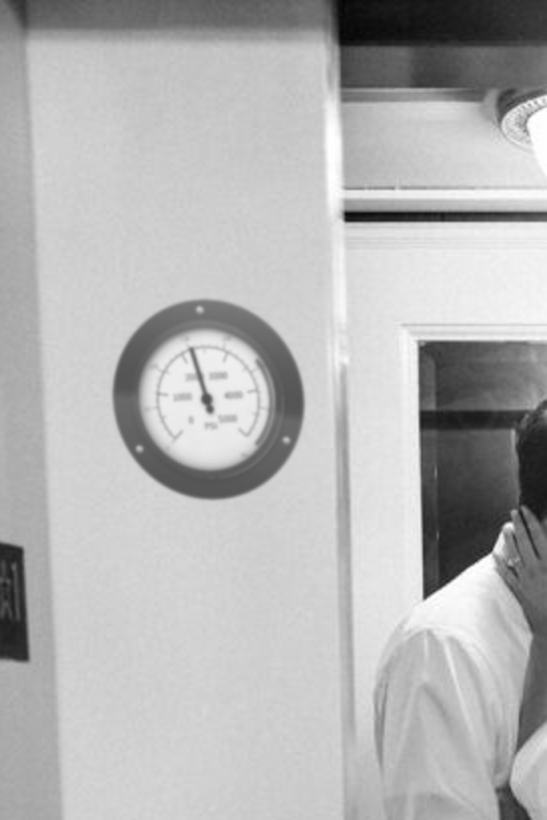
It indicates 2250 psi
